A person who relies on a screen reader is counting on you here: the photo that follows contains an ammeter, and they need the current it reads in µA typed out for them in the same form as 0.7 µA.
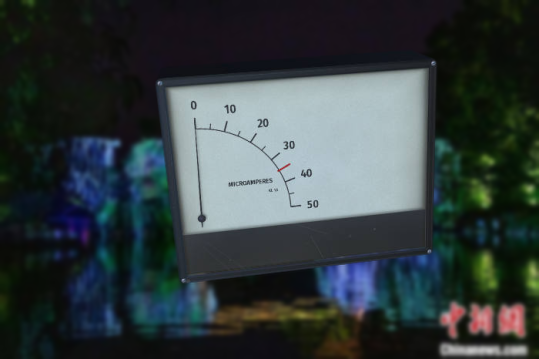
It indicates 0 µA
